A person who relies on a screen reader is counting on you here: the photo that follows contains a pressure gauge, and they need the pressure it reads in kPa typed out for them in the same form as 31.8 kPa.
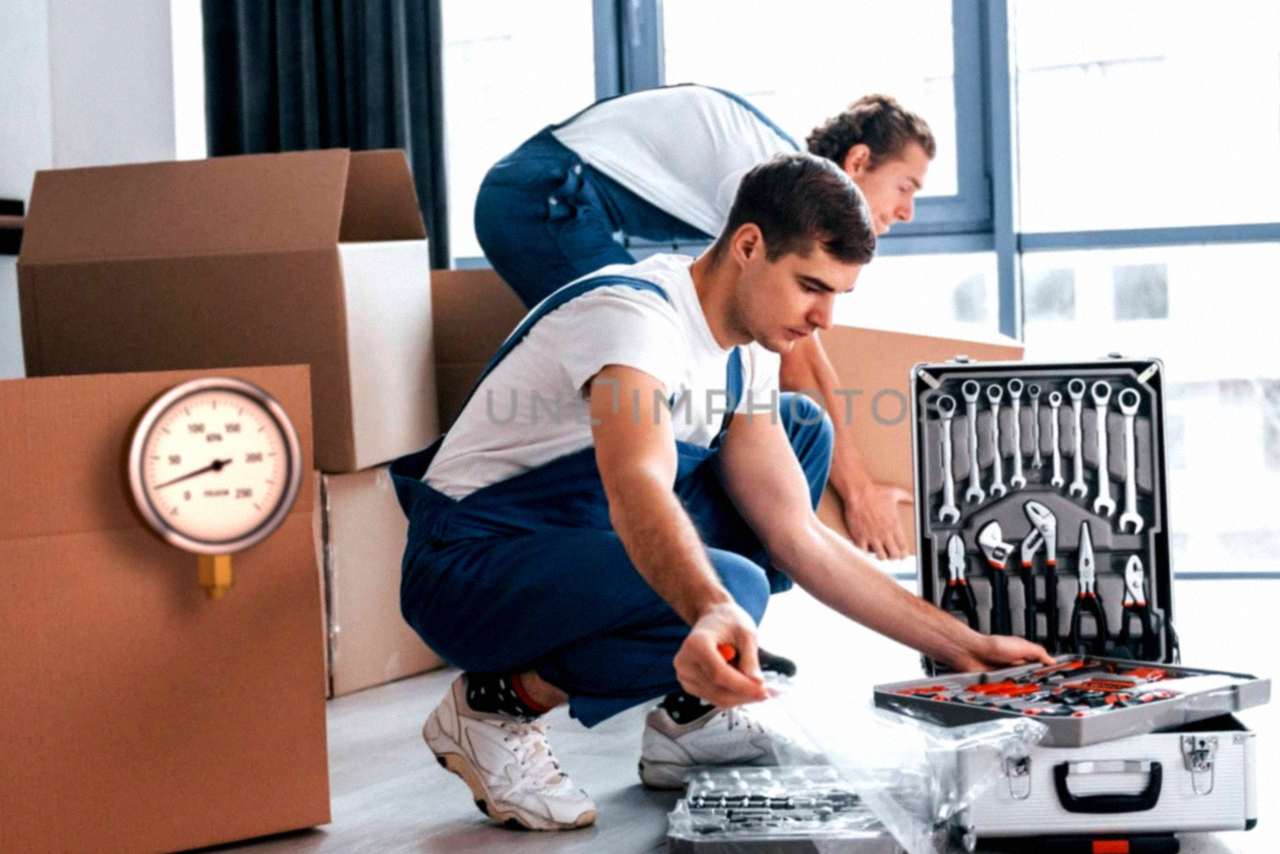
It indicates 25 kPa
